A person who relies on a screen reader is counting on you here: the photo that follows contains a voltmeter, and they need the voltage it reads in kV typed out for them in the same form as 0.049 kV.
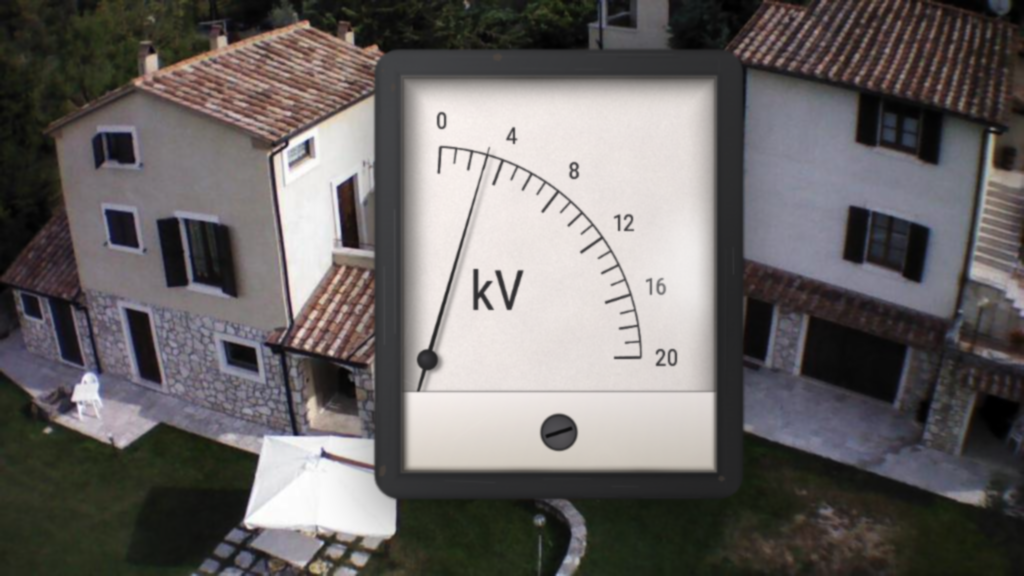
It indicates 3 kV
